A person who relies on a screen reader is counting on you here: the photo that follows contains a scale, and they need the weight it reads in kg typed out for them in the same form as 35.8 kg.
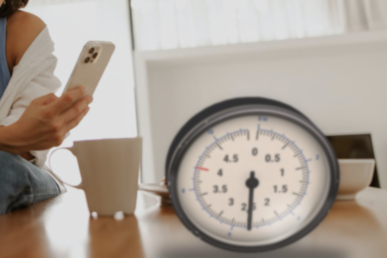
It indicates 2.5 kg
